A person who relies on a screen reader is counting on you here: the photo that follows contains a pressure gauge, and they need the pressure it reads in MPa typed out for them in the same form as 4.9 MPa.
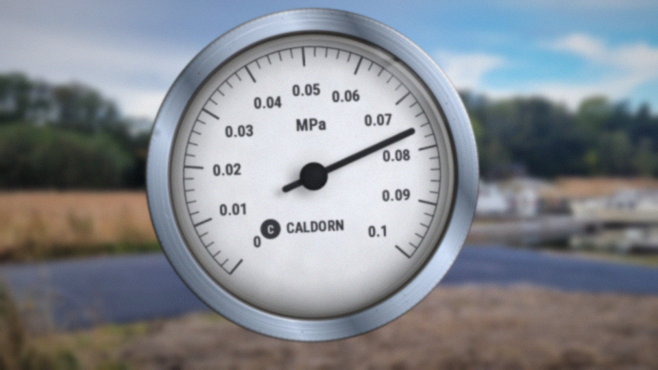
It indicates 0.076 MPa
